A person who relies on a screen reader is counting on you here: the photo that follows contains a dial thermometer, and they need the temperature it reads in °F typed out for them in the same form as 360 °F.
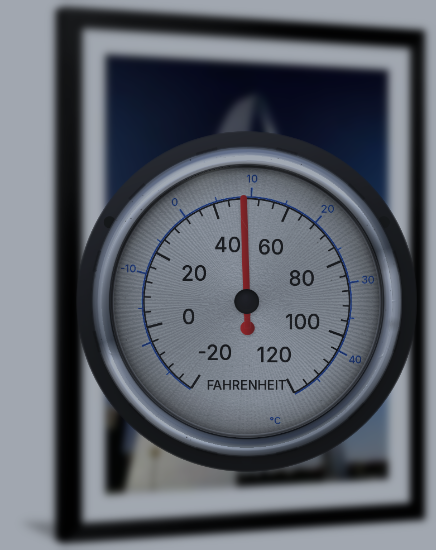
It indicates 48 °F
